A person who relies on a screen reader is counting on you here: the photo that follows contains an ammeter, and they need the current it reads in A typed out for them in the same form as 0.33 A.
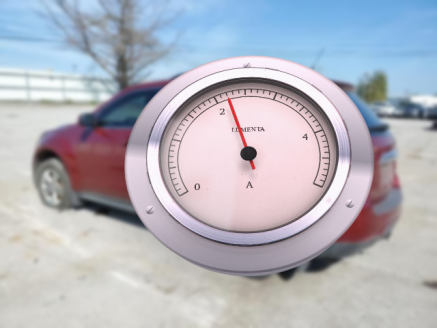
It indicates 2.2 A
